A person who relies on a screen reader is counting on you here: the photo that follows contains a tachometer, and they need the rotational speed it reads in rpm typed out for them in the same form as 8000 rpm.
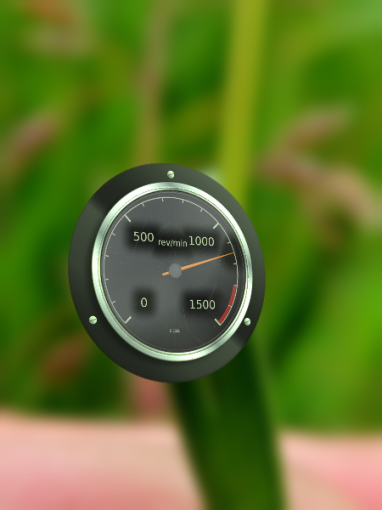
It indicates 1150 rpm
